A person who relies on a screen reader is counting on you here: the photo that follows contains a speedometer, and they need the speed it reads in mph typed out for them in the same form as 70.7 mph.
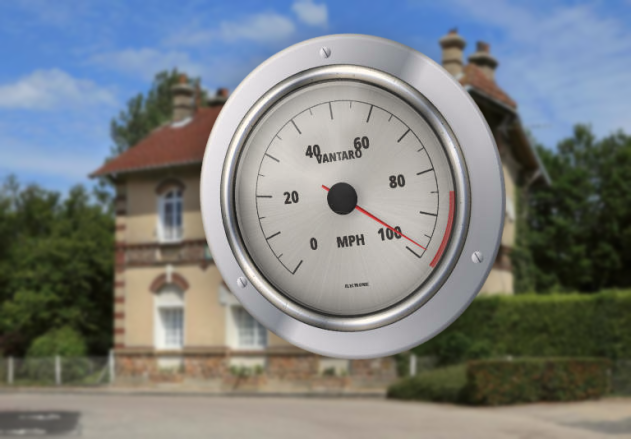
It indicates 97.5 mph
